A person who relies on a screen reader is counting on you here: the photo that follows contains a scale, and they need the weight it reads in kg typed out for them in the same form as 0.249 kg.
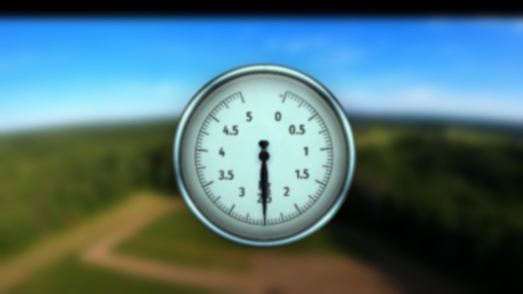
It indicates 2.5 kg
